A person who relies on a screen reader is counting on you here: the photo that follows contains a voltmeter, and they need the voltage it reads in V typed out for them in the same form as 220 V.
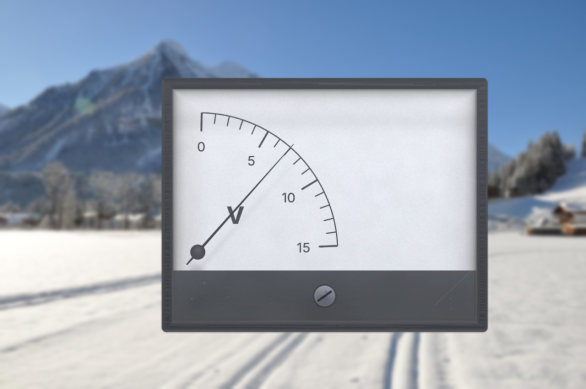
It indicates 7 V
